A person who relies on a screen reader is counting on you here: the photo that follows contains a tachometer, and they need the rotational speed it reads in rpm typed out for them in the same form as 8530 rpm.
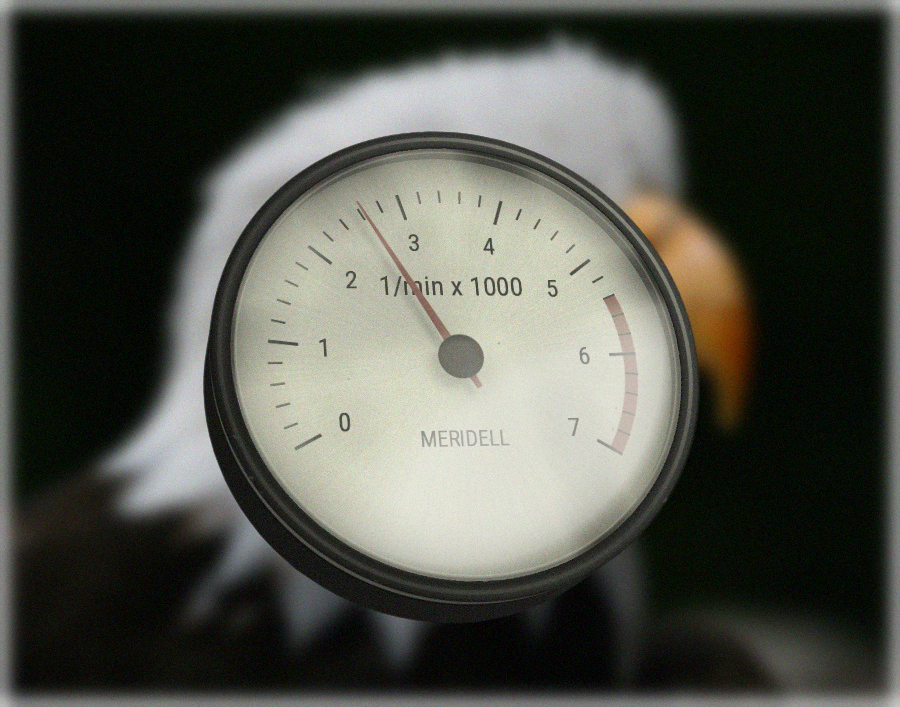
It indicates 2600 rpm
